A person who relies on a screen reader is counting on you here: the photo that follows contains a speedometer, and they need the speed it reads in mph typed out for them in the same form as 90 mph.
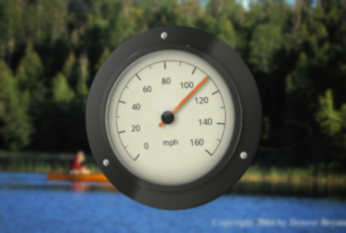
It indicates 110 mph
